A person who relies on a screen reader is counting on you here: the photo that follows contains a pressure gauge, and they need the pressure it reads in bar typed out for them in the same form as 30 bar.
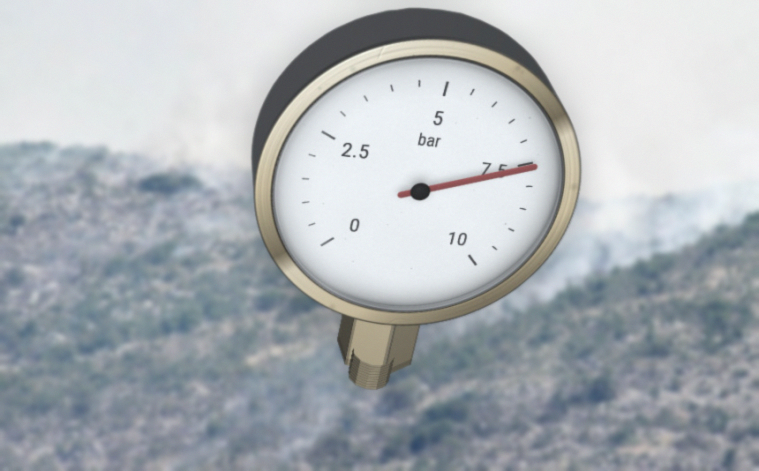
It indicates 7.5 bar
